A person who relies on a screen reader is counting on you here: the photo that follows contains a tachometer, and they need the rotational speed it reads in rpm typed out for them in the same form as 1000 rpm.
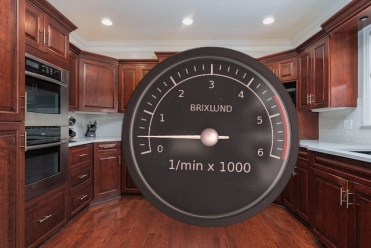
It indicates 400 rpm
